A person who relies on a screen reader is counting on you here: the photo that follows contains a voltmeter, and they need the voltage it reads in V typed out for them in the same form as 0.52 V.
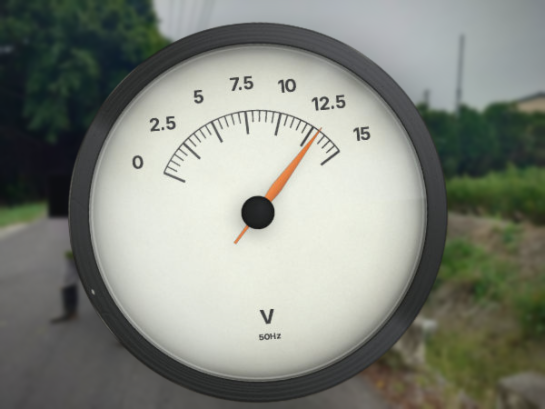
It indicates 13 V
